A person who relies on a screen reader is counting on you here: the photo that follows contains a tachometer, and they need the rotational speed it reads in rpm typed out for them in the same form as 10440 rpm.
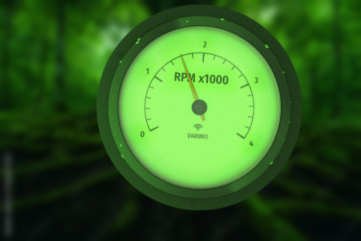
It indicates 1600 rpm
